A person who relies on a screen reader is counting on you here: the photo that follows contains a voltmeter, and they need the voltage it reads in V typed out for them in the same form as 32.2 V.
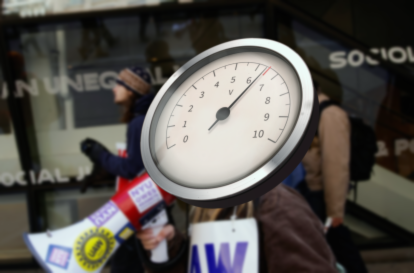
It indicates 6.5 V
